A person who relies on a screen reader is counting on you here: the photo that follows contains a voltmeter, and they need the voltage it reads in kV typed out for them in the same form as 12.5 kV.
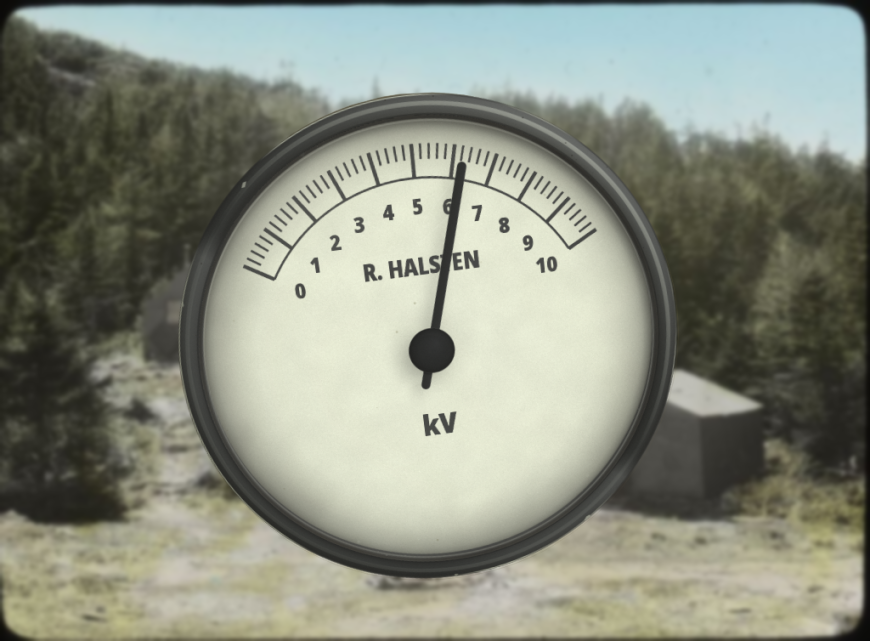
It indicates 6.2 kV
